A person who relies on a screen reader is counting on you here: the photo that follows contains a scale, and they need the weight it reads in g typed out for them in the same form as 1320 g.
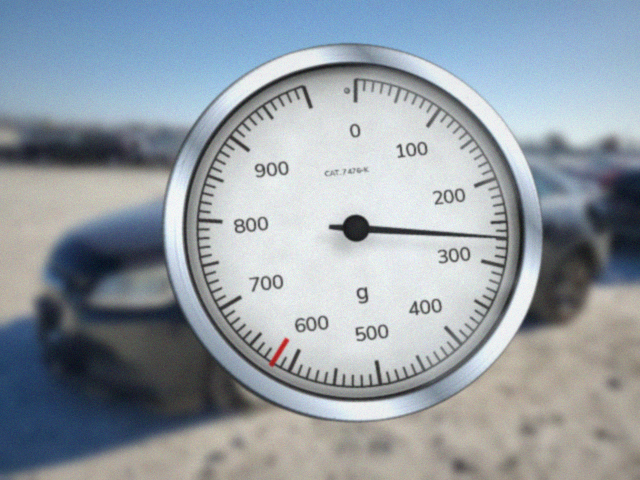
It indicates 270 g
